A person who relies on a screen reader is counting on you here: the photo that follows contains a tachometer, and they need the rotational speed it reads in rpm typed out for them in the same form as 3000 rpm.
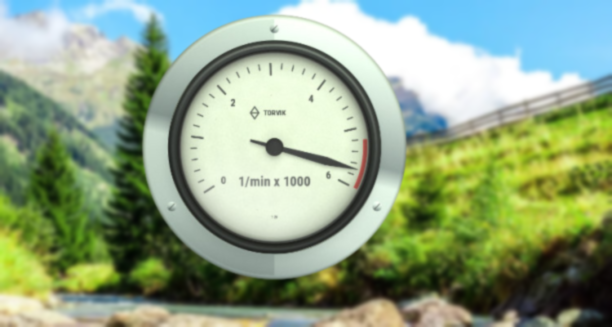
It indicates 5700 rpm
